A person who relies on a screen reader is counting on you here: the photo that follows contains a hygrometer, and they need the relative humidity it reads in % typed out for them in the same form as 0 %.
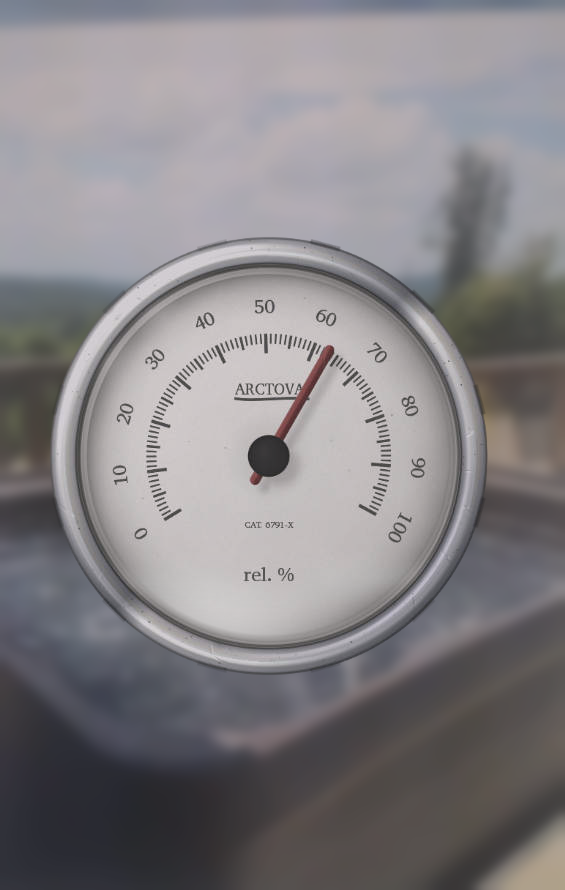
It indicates 63 %
